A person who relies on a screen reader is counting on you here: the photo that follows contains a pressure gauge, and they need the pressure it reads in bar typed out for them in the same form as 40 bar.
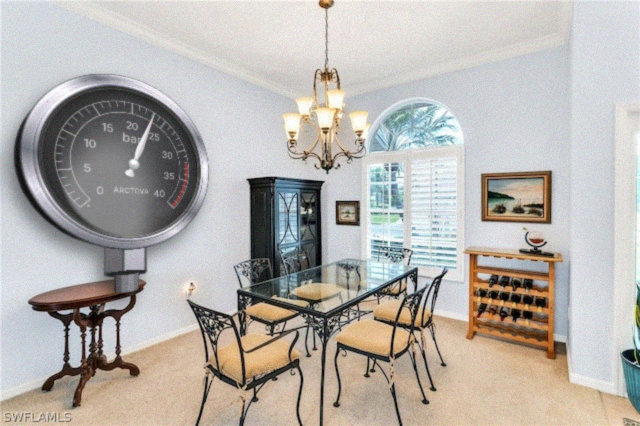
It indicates 23 bar
